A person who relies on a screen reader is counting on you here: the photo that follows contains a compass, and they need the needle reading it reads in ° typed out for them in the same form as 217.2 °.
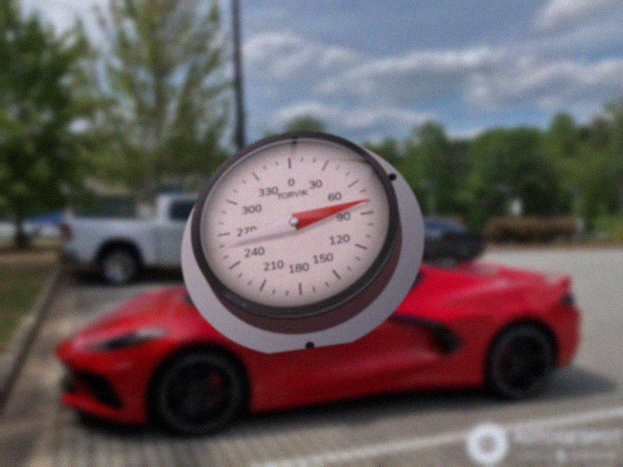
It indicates 80 °
